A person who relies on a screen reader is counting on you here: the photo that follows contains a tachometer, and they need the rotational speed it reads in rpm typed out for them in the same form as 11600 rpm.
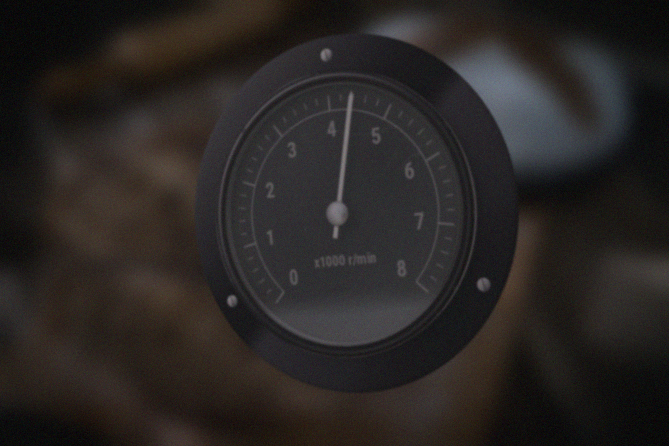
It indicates 4400 rpm
